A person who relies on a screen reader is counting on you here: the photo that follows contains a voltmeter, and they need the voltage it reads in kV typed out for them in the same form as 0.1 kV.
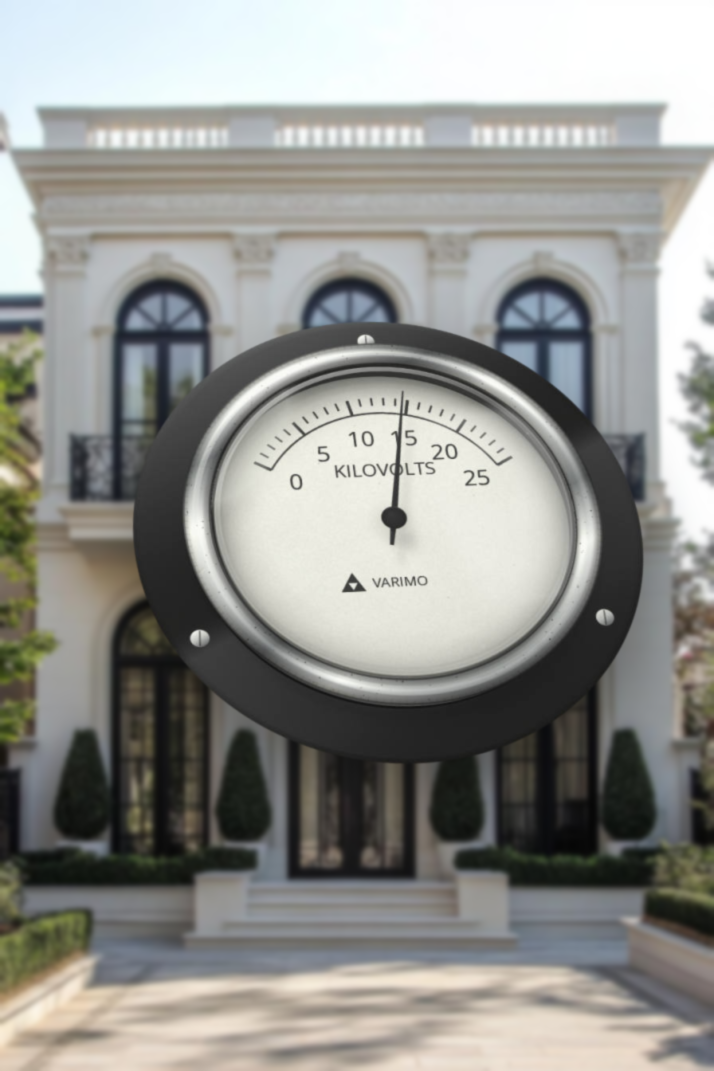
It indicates 14.5 kV
